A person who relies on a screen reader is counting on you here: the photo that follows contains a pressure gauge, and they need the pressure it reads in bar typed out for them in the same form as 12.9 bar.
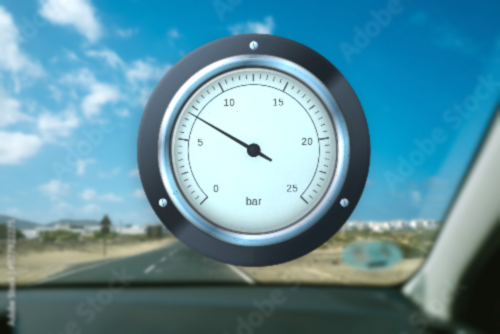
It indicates 7 bar
